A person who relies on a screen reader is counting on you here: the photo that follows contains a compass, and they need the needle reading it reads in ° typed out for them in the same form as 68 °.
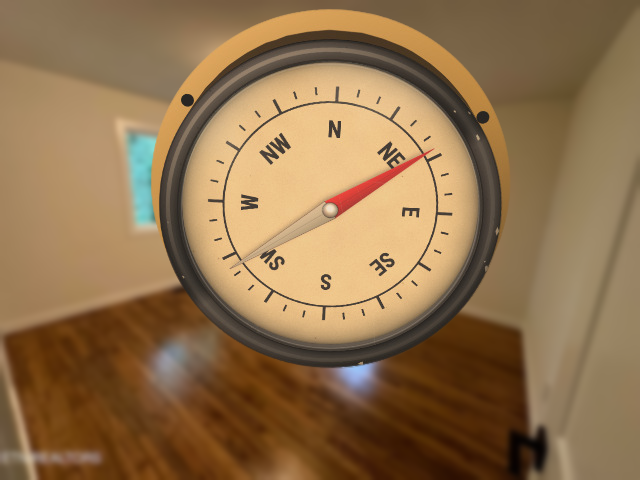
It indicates 55 °
